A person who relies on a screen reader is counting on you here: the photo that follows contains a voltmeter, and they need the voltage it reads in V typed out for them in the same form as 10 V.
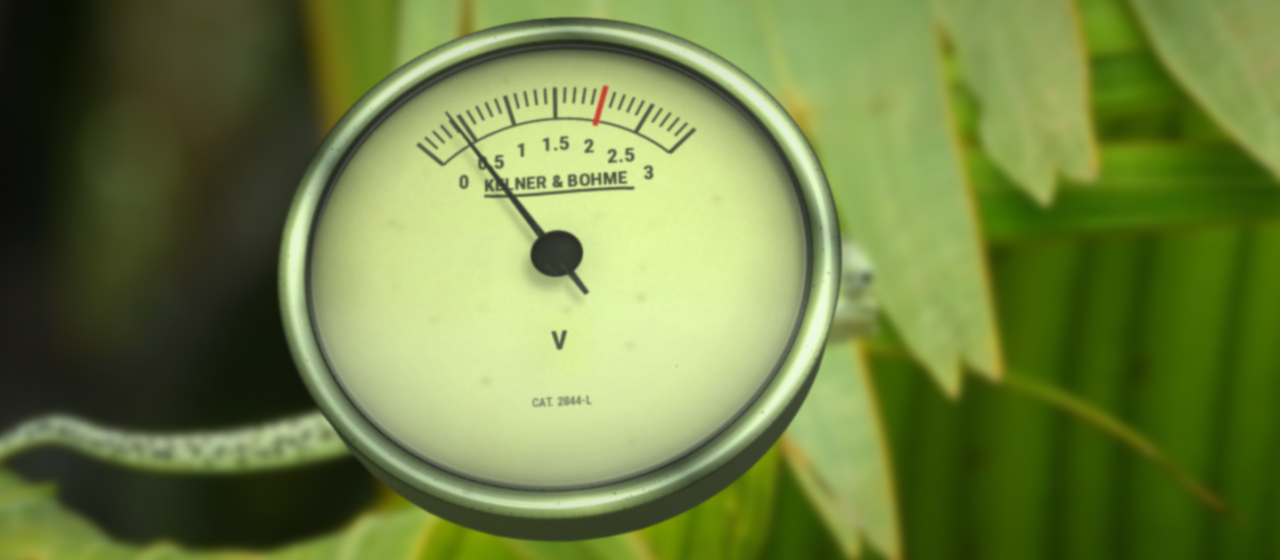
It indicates 0.4 V
